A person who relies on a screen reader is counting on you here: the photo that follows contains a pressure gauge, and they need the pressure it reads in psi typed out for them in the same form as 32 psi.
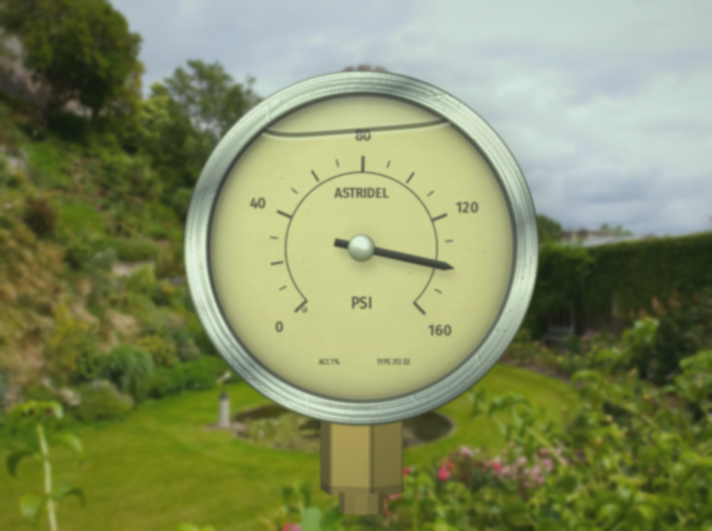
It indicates 140 psi
